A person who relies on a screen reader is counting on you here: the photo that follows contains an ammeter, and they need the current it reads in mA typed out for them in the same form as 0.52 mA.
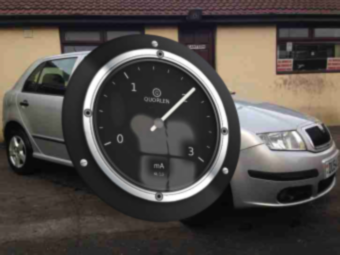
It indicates 2 mA
